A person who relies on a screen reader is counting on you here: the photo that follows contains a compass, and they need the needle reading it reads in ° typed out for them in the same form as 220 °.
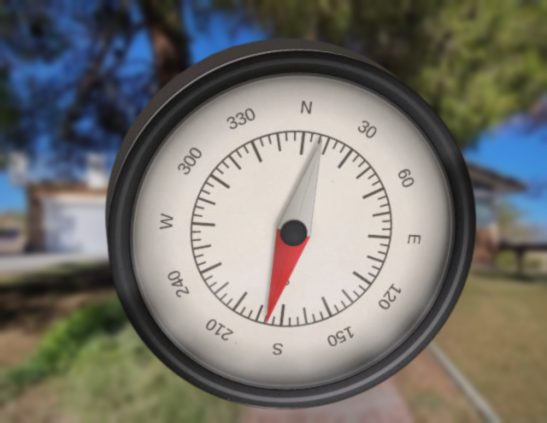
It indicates 190 °
